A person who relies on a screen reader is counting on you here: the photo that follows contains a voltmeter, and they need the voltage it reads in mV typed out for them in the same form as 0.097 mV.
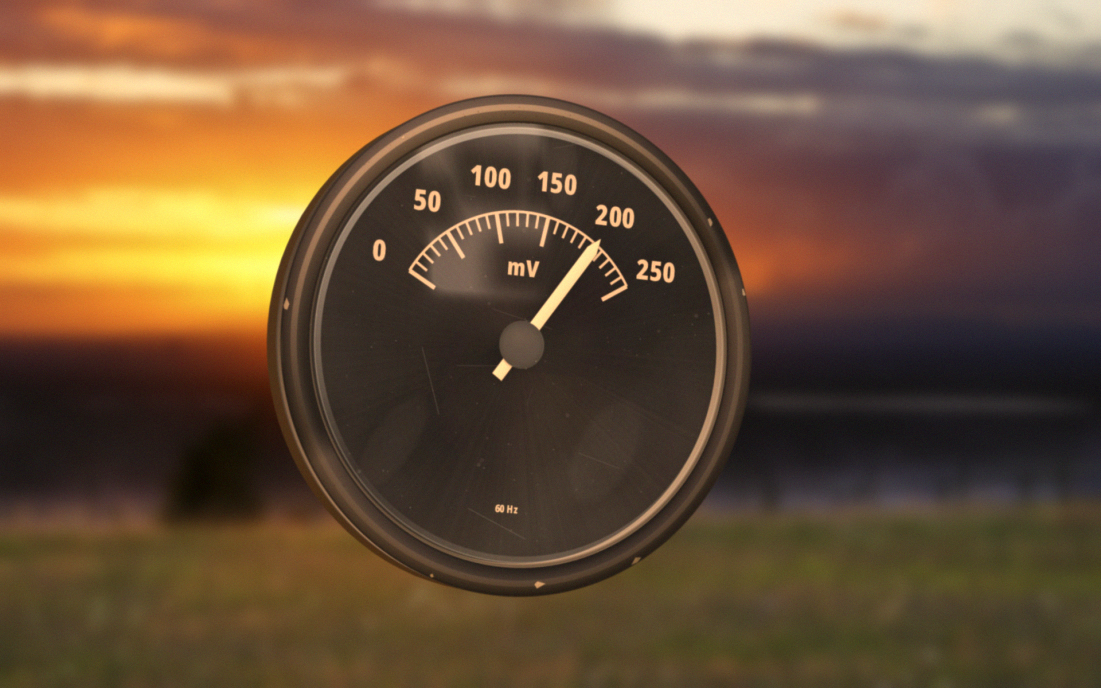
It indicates 200 mV
